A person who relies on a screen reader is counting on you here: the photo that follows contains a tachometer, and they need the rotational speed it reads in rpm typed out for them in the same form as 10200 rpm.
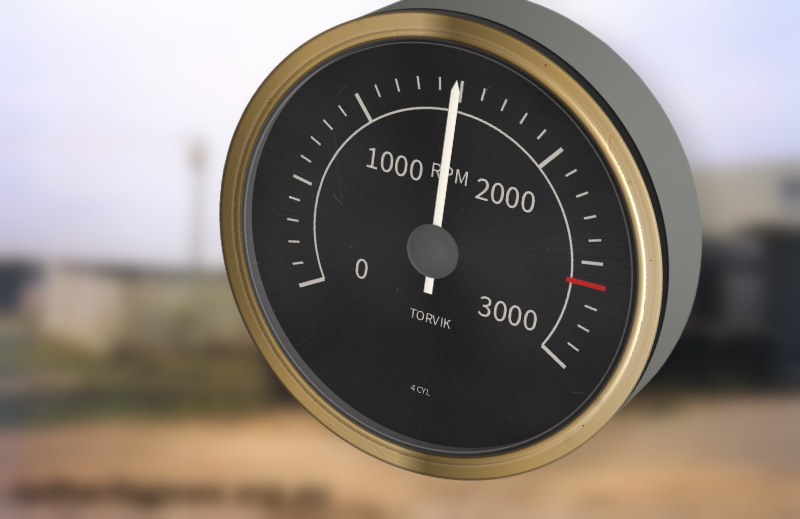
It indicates 1500 rpm
